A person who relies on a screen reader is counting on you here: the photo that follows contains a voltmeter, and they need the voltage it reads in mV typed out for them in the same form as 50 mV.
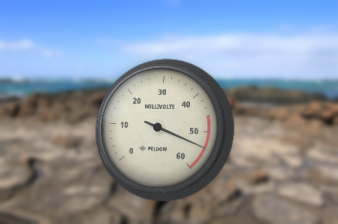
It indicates 54 mV
